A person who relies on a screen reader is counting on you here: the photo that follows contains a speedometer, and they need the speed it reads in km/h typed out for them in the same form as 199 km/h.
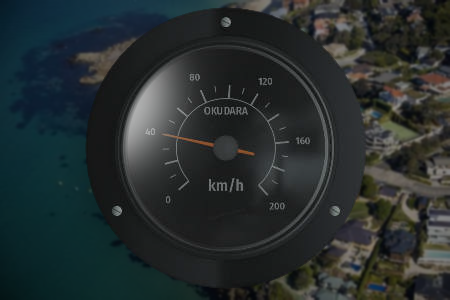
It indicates 40 km/h
